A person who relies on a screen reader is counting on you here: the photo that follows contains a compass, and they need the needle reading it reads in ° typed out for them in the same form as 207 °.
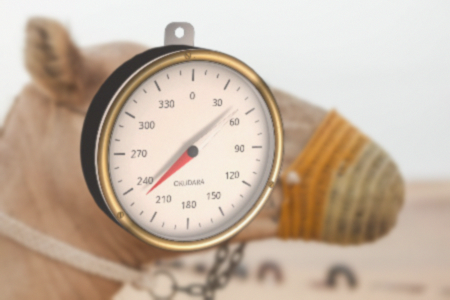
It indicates 230 °
